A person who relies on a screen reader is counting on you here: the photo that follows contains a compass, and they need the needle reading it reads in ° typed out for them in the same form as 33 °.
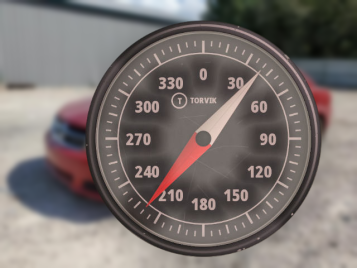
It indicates 220 °
